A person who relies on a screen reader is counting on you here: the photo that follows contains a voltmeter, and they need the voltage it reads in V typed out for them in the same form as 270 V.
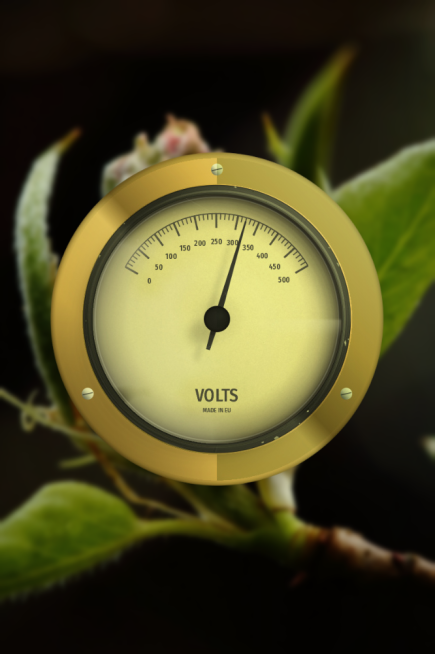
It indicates 320 V
